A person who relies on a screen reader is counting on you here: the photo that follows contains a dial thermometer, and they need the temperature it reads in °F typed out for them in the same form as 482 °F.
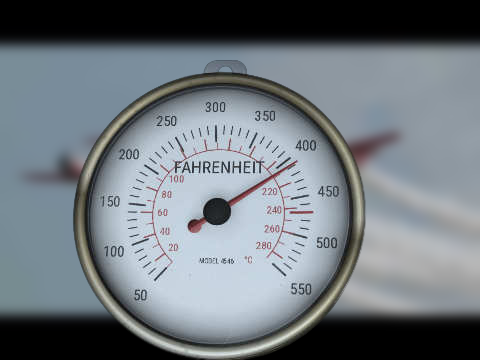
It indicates 410 °F
